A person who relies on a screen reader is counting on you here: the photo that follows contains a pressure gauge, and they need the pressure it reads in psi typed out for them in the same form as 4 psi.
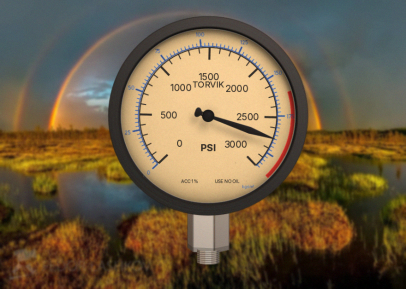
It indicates 2700 psi
